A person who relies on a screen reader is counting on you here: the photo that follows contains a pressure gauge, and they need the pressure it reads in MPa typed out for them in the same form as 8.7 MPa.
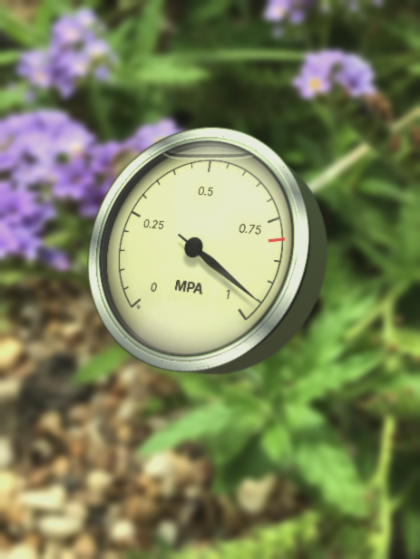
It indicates 0.95 MPa
